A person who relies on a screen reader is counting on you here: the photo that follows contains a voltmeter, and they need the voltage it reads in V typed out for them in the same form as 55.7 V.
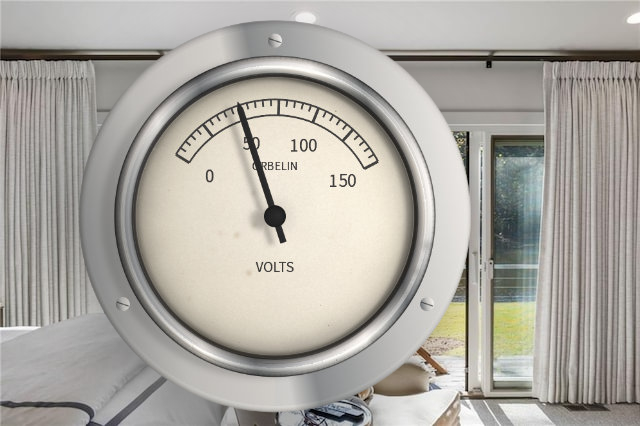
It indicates 50 V
